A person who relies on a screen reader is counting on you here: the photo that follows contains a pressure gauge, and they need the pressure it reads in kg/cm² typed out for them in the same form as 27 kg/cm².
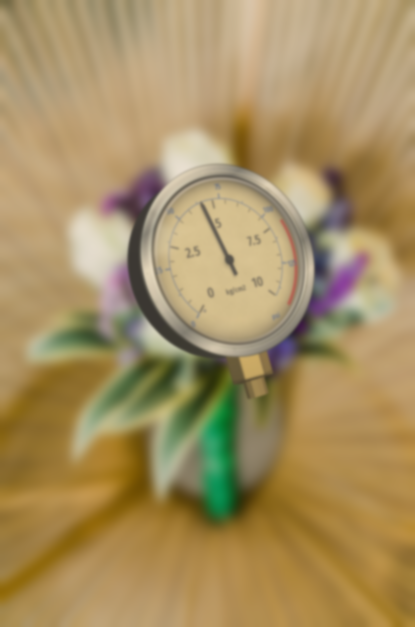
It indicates 4.5 kg/cm²
